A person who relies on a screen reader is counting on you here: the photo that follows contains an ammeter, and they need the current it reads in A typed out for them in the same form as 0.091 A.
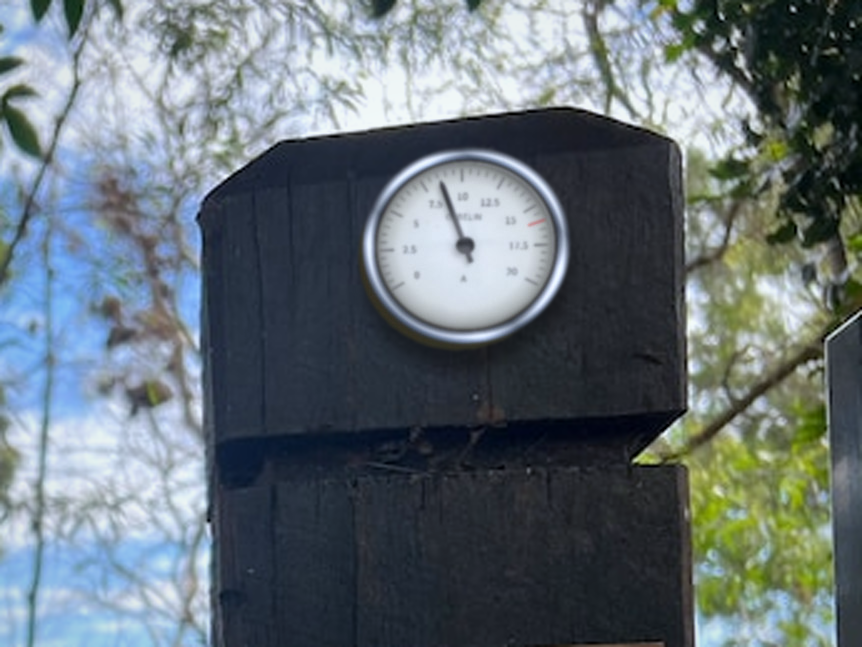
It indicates 8.5 A
